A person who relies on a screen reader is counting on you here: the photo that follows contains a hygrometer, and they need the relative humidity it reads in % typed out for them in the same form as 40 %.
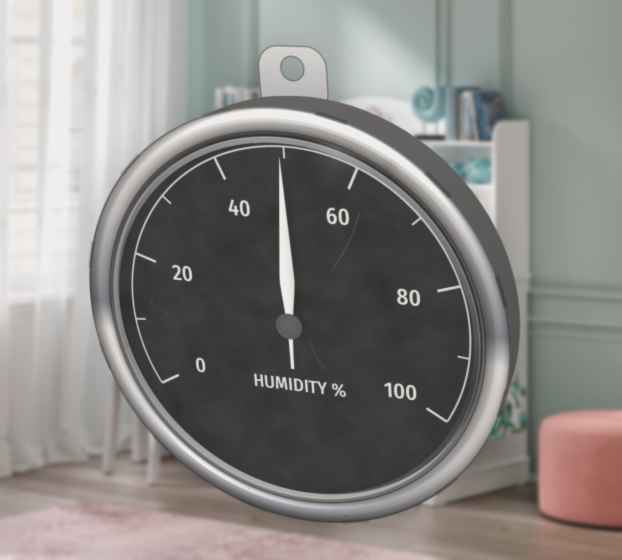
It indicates 50 %
